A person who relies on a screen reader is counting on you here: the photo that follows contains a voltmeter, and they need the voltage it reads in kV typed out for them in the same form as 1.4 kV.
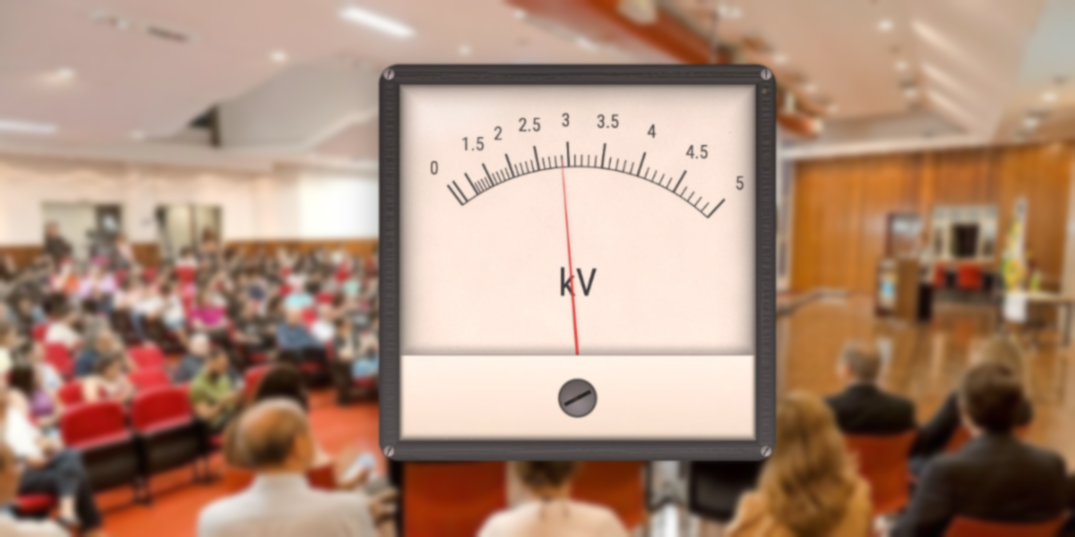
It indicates 2.9 kV
